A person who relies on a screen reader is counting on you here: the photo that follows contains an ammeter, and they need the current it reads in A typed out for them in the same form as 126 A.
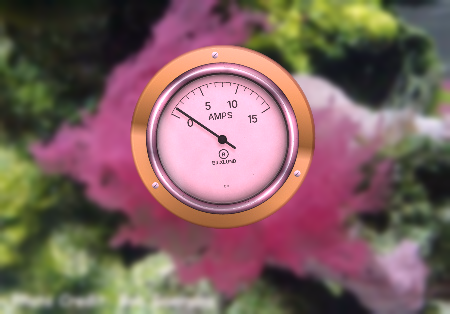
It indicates 1 A
